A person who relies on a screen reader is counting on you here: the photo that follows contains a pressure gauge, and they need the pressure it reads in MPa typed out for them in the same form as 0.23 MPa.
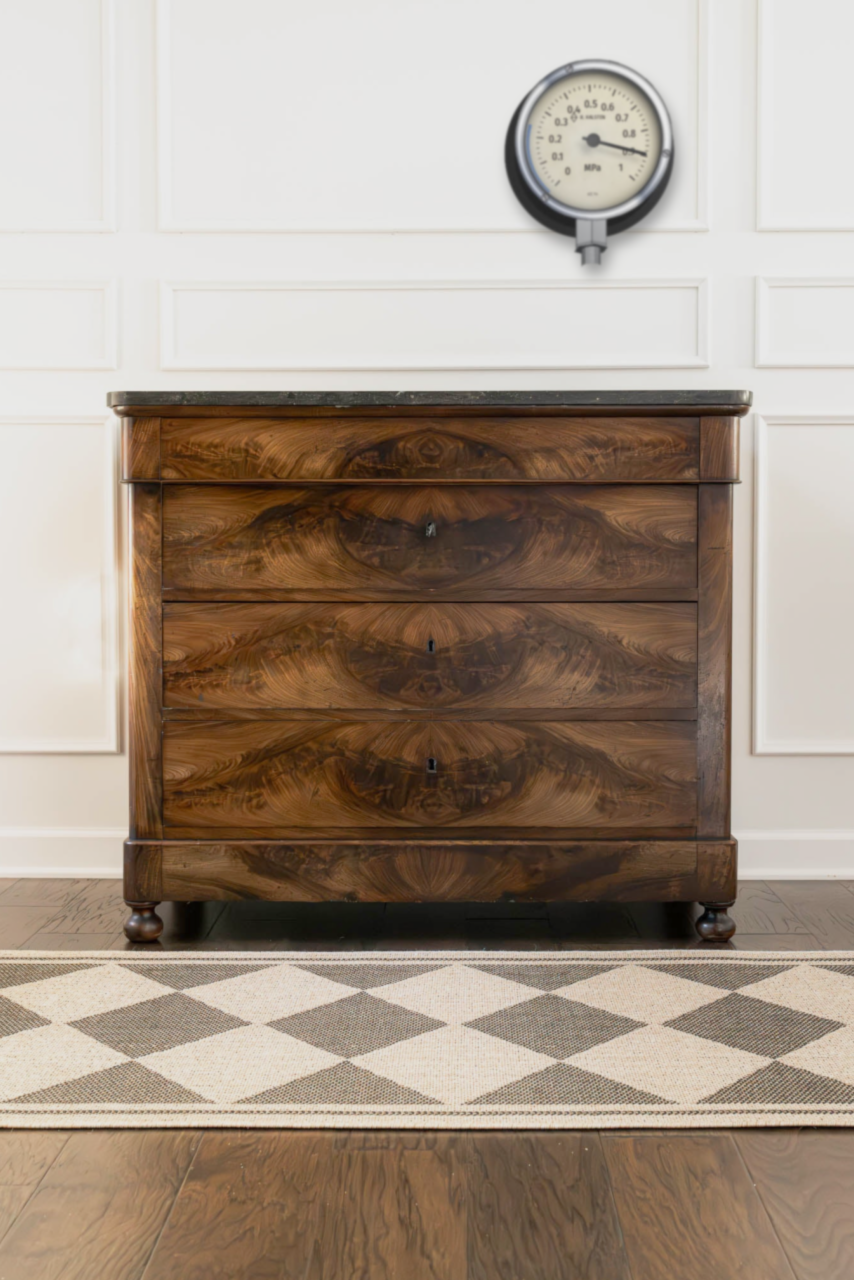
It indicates 0.9 MPa
